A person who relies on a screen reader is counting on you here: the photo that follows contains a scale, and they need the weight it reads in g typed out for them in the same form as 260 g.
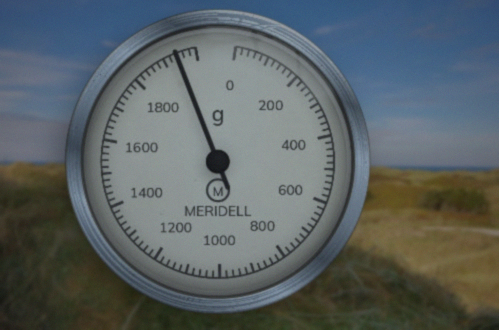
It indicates 1940 g
